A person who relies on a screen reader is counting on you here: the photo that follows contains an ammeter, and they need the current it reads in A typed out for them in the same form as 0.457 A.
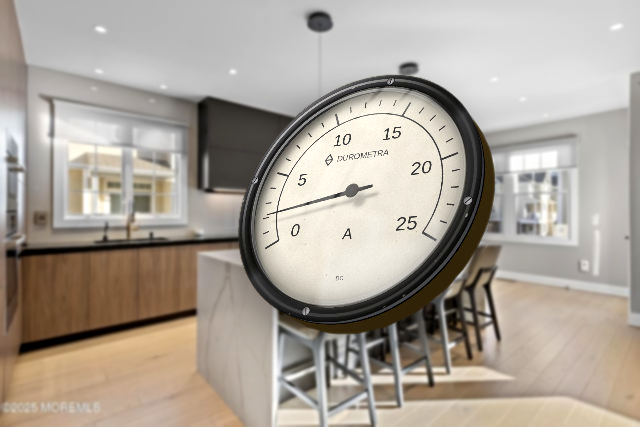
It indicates 2 A
